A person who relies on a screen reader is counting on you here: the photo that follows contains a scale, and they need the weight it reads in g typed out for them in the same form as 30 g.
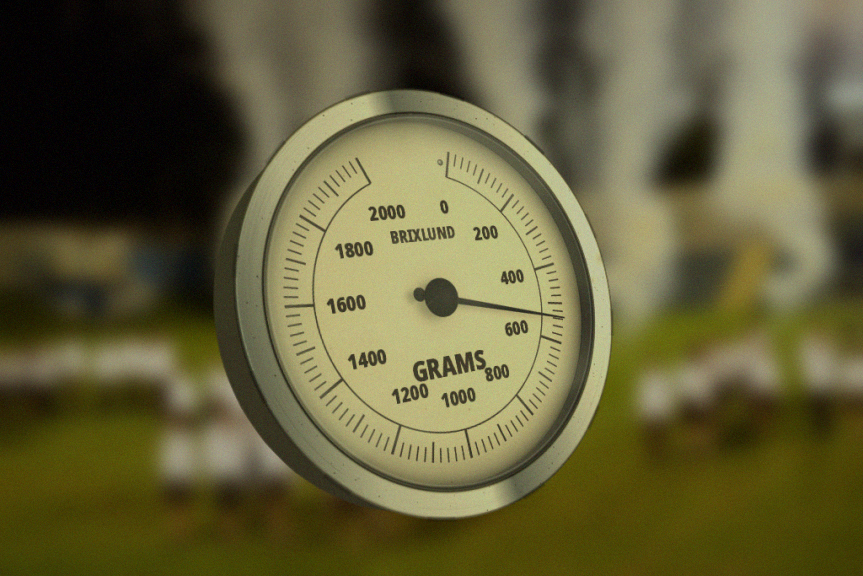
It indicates 540 g
